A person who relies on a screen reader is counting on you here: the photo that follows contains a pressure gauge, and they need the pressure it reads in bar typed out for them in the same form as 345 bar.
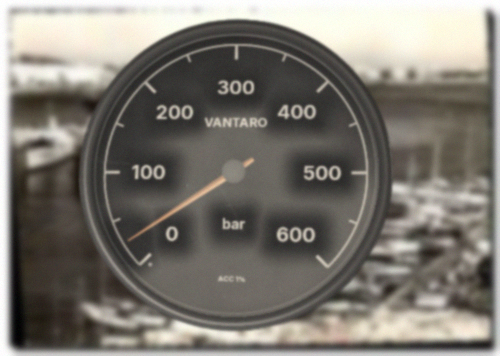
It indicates 25 bar
